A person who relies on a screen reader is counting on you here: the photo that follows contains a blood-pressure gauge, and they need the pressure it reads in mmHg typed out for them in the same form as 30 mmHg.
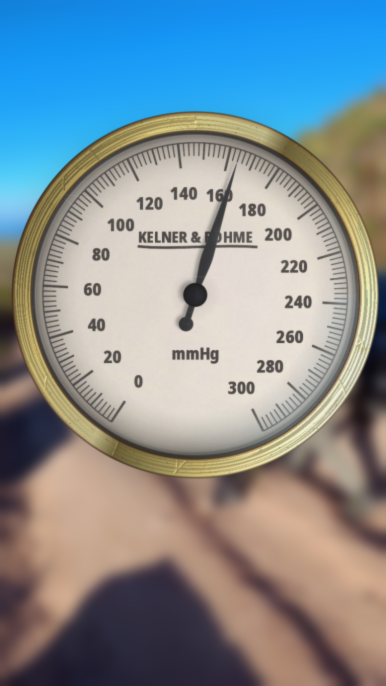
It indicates 164 mmHg
